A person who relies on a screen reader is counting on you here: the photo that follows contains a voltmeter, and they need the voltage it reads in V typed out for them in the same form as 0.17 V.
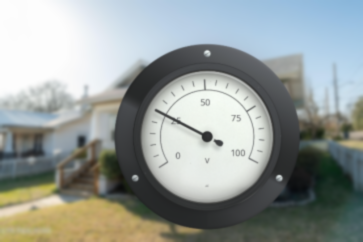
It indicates 25 V
